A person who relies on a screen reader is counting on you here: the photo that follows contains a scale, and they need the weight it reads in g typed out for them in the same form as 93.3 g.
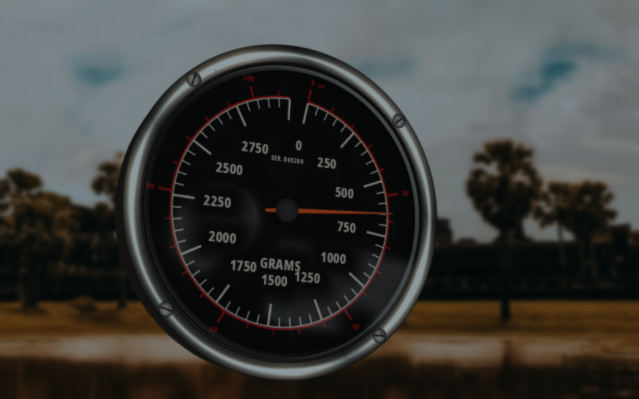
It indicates 650 g
